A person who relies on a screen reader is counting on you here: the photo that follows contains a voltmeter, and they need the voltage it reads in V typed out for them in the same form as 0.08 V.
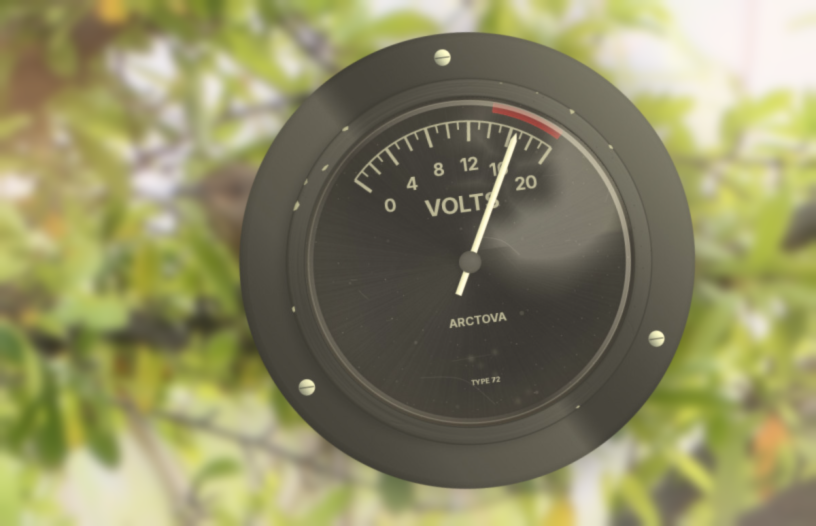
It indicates 16.5 V
